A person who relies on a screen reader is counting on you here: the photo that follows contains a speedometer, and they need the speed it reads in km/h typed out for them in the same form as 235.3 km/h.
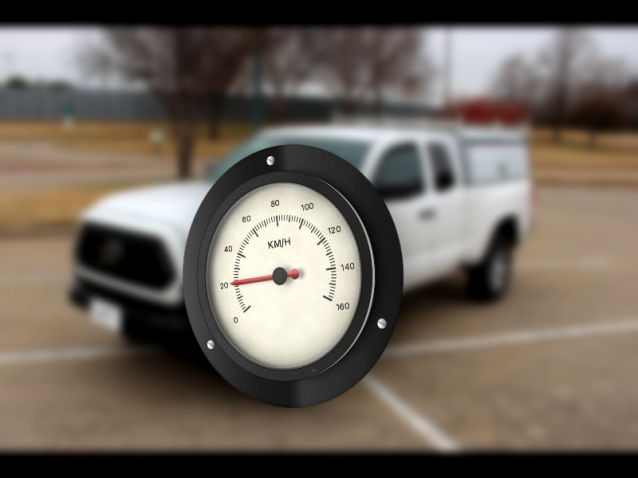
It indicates 20 km/h
